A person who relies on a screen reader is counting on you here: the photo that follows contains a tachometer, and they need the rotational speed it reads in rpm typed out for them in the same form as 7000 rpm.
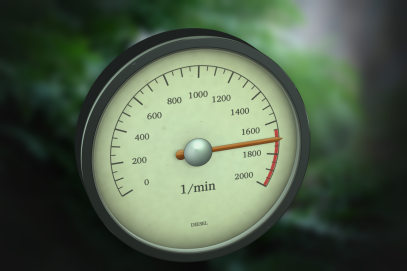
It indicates 1700 rpm
